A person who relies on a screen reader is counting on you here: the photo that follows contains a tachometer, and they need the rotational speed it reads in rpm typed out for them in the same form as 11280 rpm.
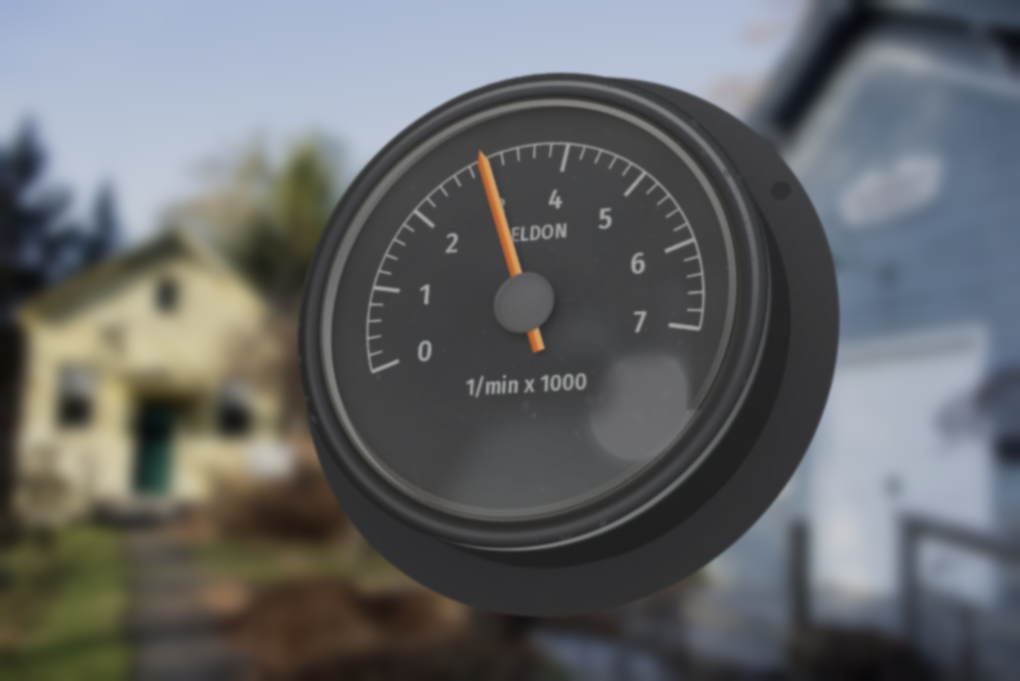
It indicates 3000 rpm
